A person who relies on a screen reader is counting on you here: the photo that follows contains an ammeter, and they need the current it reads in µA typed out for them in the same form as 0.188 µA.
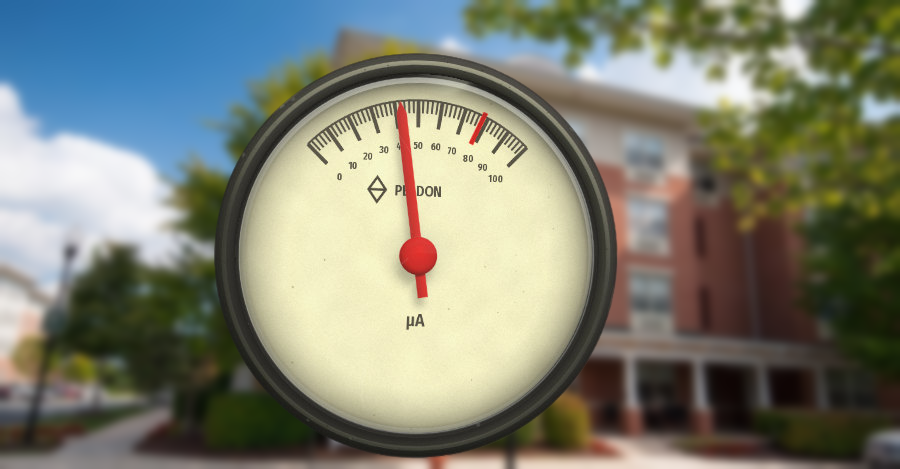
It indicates 42 µA
